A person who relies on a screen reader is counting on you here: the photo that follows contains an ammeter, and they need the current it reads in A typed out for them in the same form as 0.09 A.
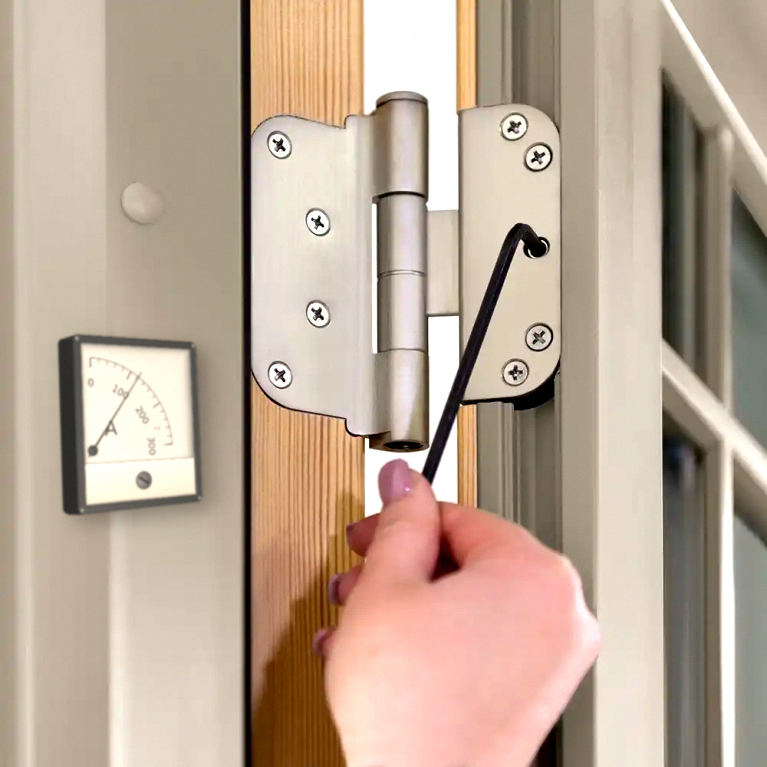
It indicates 120 A
